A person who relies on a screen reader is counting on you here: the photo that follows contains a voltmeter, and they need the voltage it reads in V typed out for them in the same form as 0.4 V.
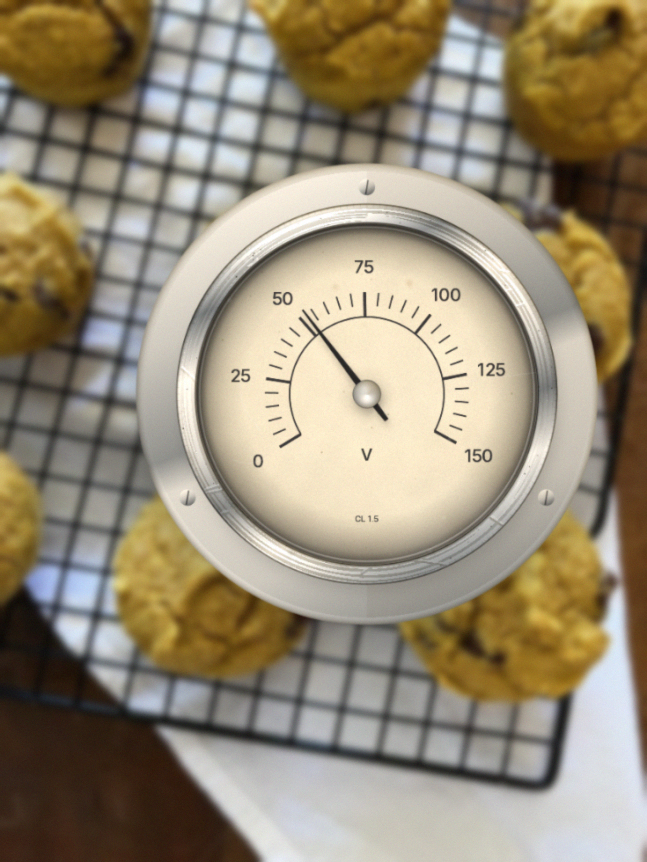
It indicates 52.5 V
